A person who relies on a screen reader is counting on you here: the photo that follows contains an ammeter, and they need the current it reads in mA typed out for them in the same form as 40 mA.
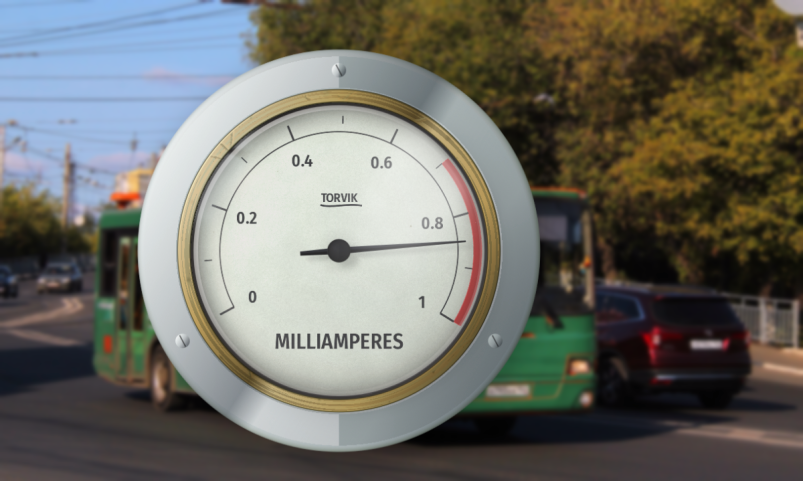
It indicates 0.85 mA
